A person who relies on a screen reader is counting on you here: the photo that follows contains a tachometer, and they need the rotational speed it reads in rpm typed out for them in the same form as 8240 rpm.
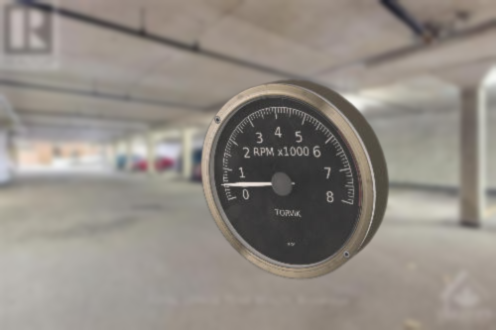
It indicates 500 rpm
